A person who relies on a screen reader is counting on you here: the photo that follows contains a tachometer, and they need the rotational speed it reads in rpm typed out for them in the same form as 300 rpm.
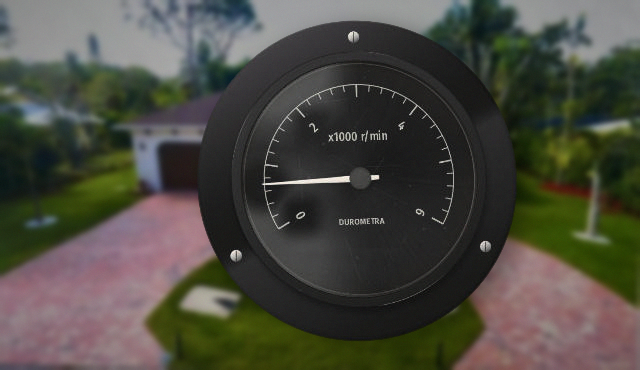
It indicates 700 rpm
